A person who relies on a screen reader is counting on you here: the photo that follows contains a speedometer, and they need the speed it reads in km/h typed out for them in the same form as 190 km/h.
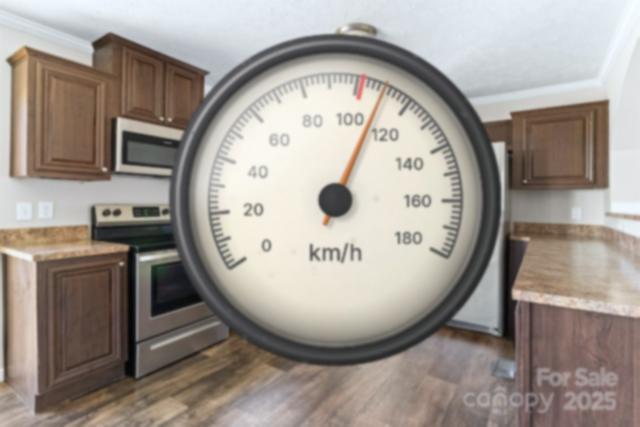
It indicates 110 km/h
